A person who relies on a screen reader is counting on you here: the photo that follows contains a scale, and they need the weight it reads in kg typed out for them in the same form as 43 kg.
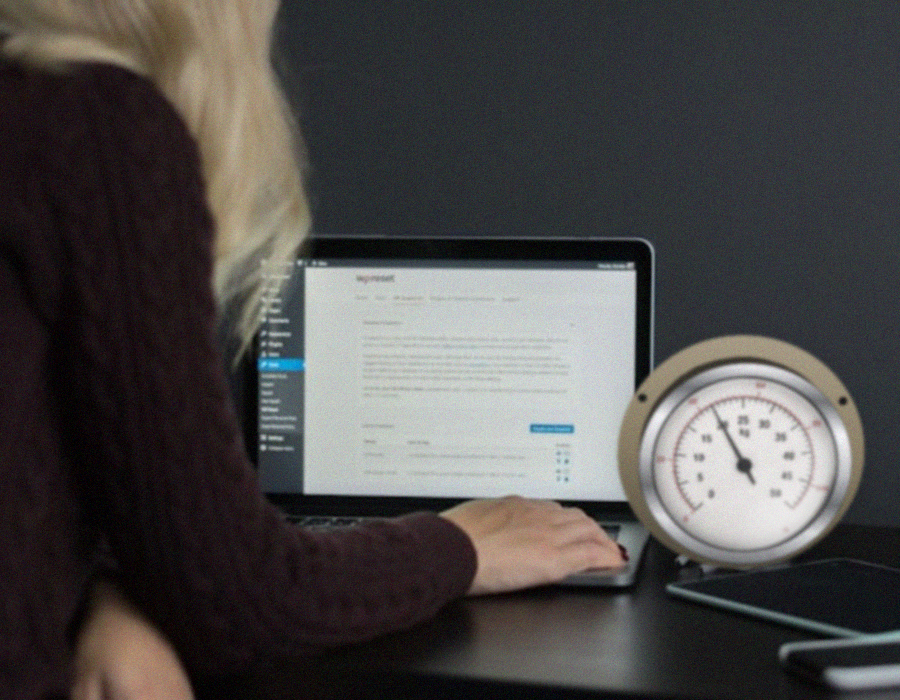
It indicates 20 kg
